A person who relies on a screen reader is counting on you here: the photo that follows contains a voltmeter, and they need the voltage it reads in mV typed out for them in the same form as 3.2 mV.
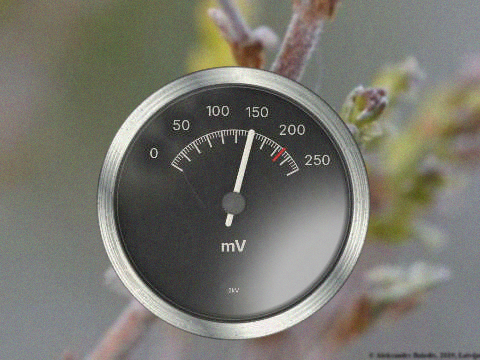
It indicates 150 mV
